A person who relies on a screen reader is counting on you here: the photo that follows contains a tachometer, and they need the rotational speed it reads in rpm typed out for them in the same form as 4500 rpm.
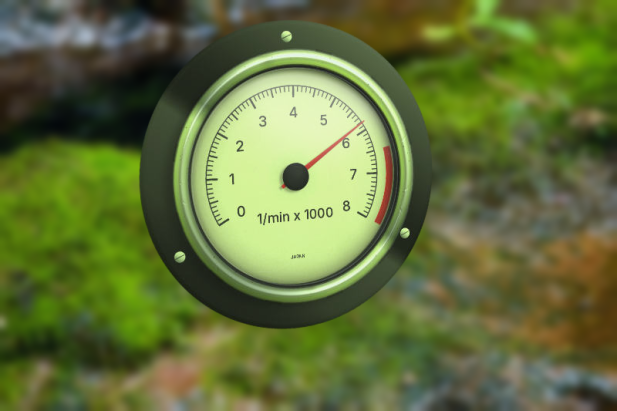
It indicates 5800 rpm
